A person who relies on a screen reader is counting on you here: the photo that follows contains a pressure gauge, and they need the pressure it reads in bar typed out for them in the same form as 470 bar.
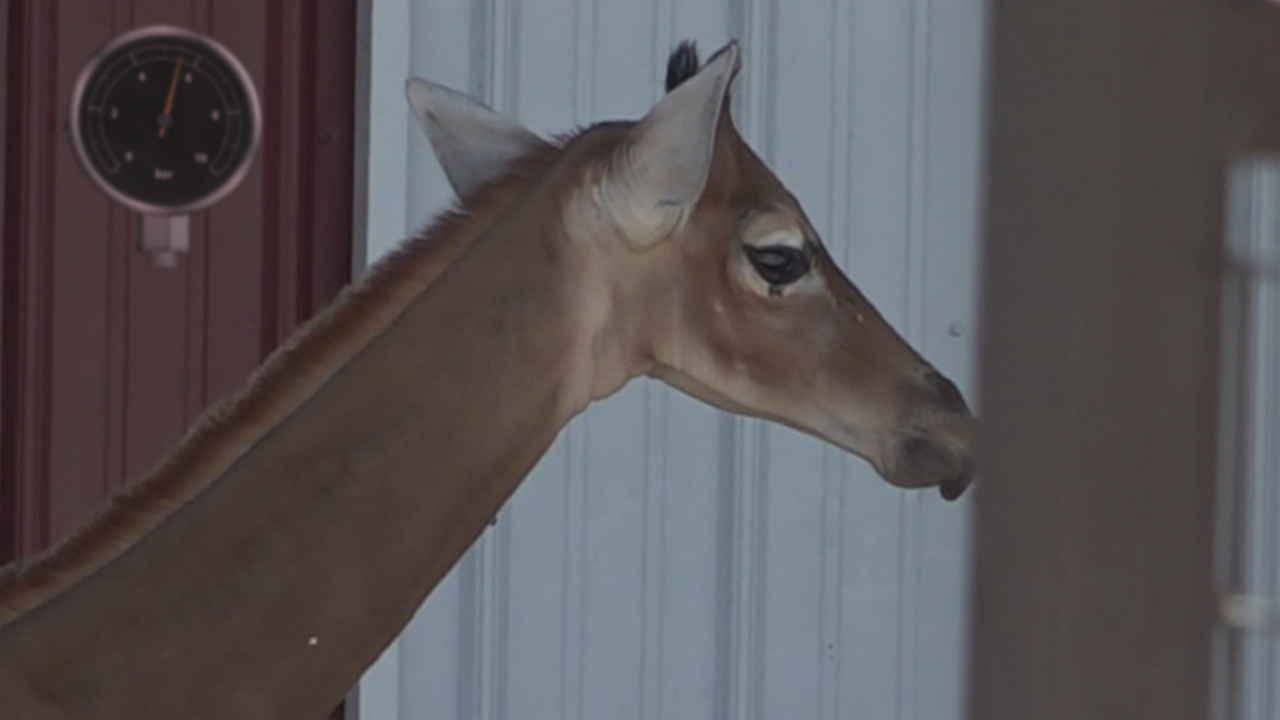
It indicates 5.5 bar
